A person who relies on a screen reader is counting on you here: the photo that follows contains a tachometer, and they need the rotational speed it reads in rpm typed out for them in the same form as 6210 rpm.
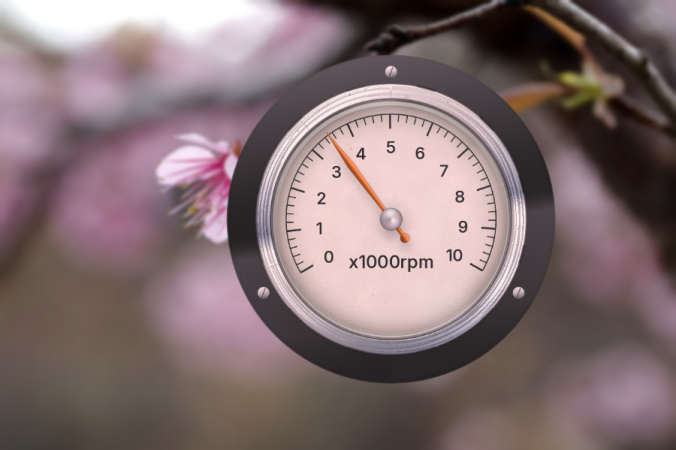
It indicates 3500 rpm
